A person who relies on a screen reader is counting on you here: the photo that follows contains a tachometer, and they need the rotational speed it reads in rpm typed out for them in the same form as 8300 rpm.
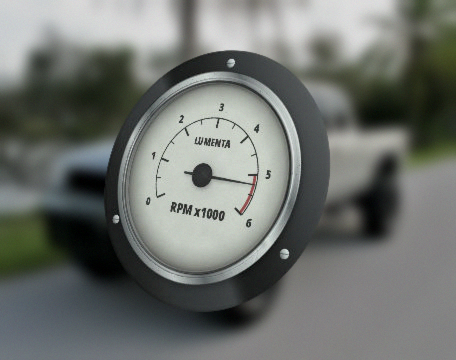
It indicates 5250 rpm
